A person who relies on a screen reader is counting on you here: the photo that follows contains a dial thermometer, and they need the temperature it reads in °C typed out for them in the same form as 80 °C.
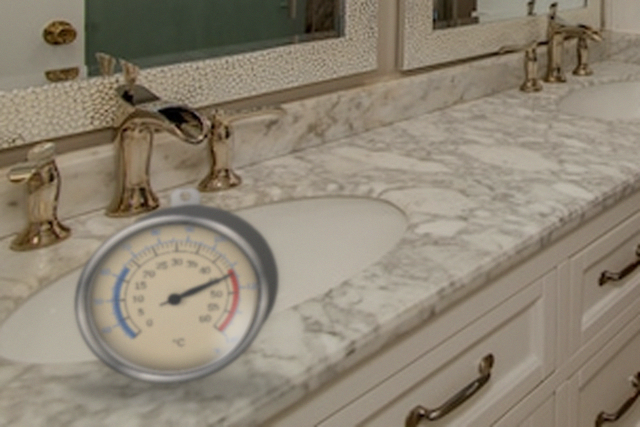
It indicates 45 °C
